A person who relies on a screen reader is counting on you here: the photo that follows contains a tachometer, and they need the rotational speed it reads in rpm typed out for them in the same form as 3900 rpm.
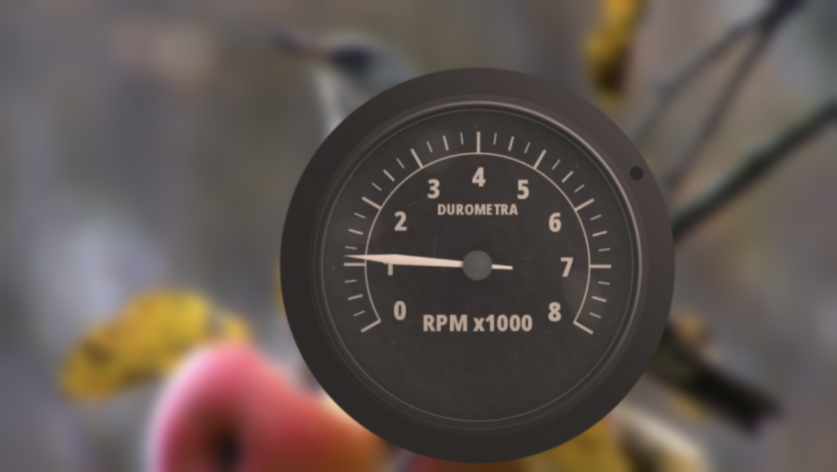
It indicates 1125 rpm
